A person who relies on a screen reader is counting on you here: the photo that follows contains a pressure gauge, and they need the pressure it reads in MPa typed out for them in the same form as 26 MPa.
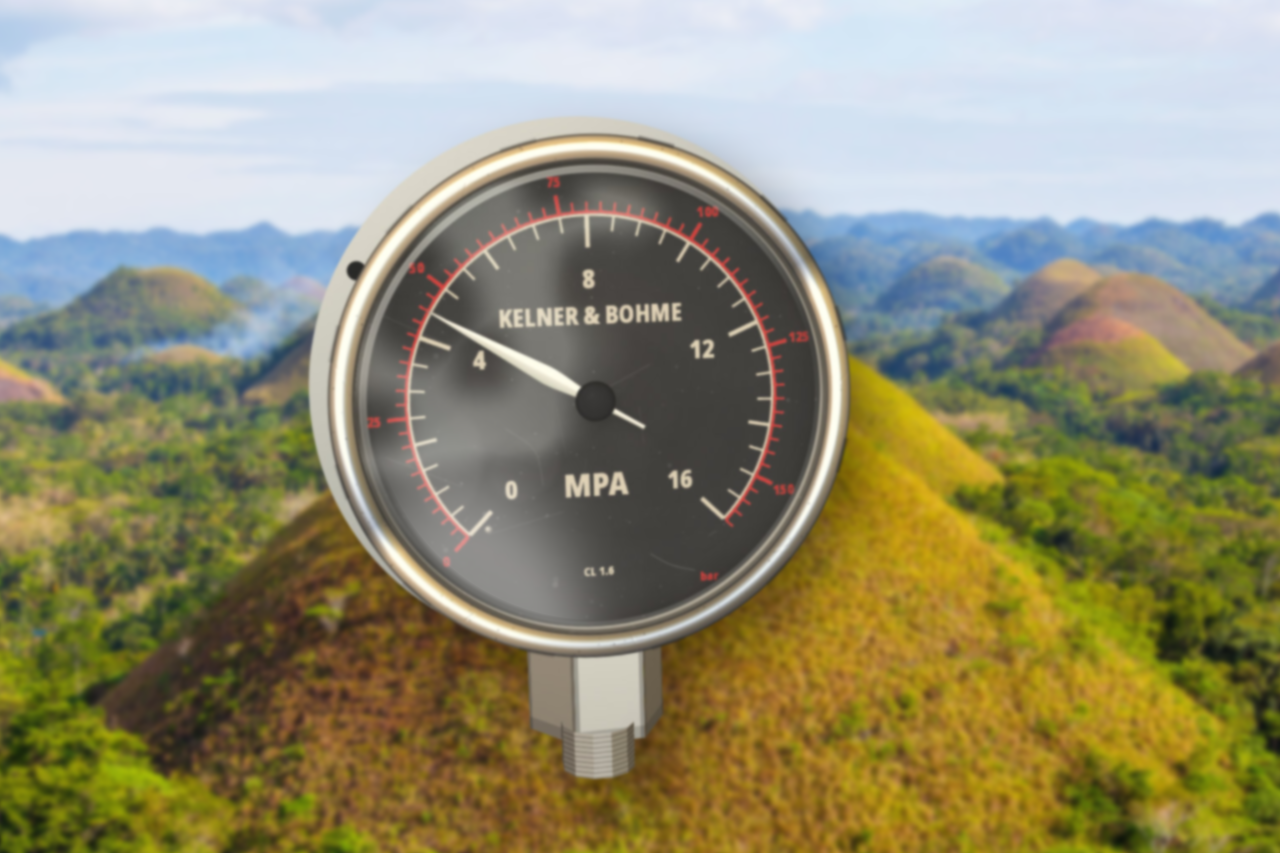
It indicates 4.5 MPa
